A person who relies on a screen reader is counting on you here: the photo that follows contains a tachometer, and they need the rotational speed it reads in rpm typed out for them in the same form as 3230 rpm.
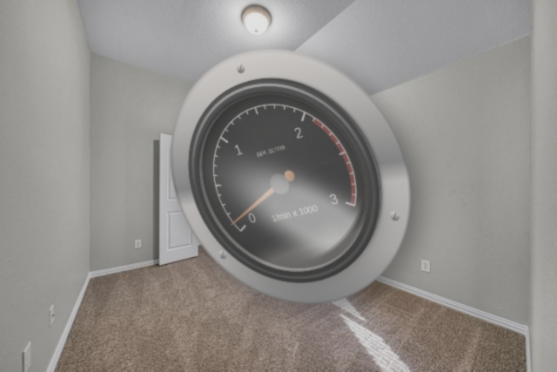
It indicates 100 rpm
